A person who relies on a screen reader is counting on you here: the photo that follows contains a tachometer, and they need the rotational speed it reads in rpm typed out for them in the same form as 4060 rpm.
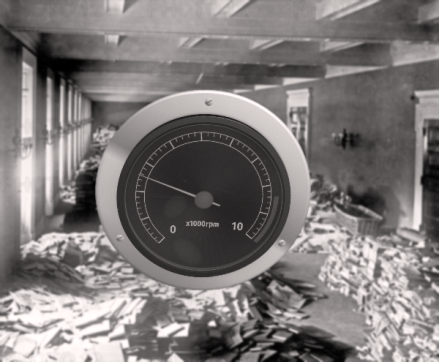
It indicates 2600 rpm
